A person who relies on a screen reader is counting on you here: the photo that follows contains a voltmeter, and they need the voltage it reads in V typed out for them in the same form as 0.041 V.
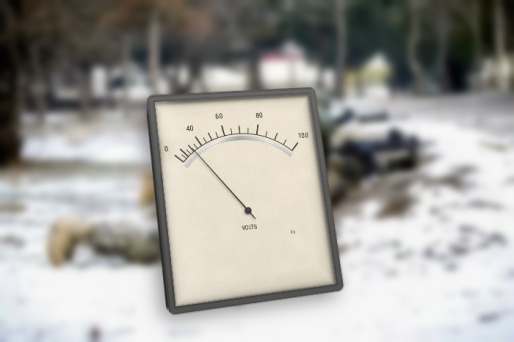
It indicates 30 V
